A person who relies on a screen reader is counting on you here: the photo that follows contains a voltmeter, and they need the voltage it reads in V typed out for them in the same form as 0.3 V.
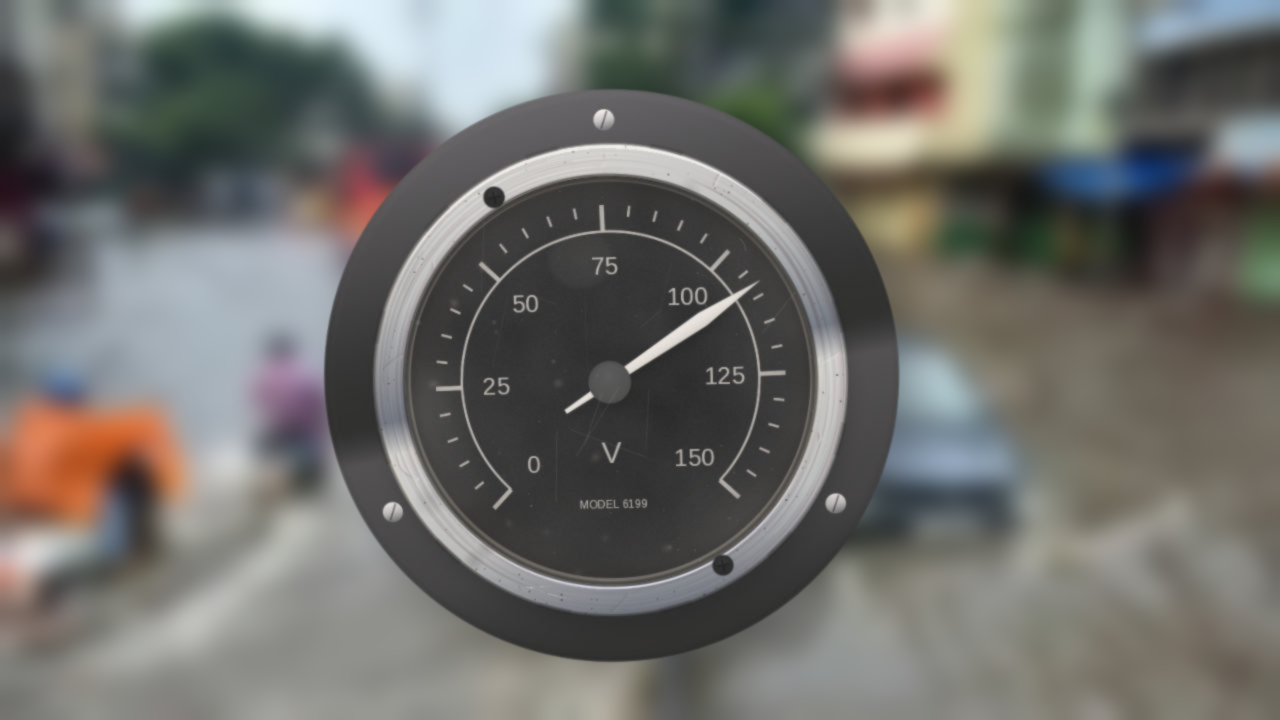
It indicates 107.5 V
